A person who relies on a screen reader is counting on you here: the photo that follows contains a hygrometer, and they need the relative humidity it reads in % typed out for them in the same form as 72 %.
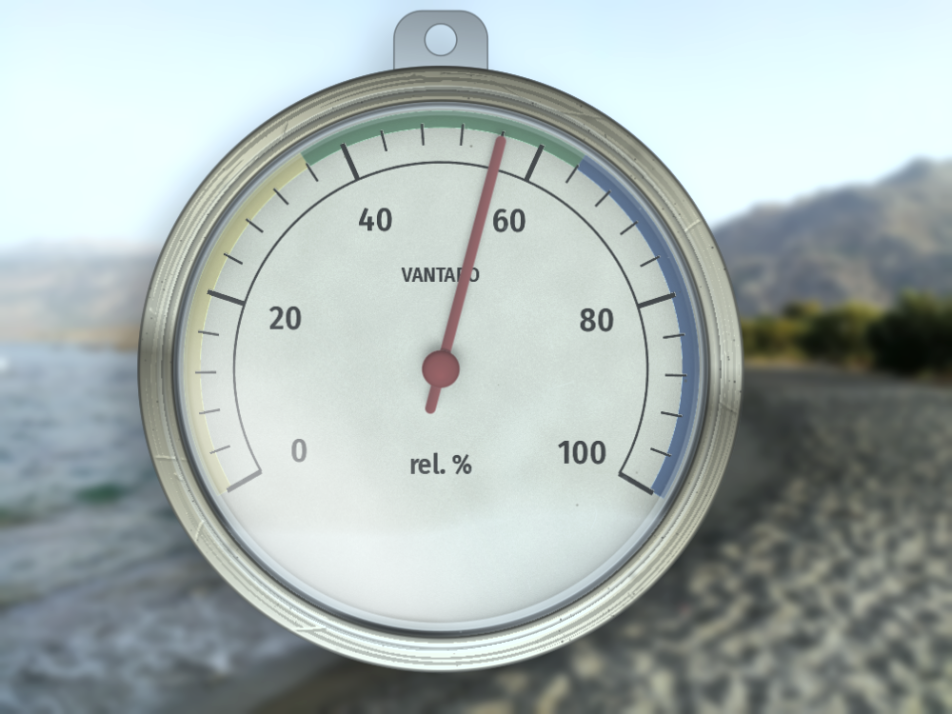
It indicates 56 %
